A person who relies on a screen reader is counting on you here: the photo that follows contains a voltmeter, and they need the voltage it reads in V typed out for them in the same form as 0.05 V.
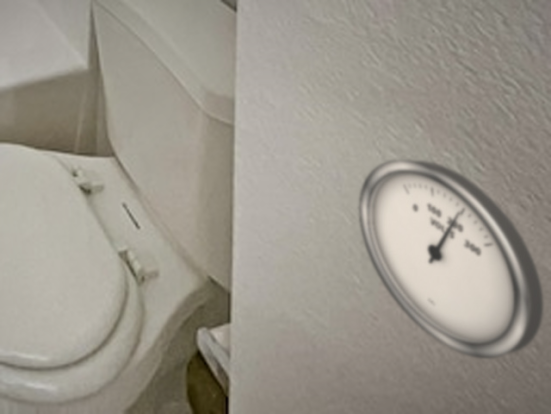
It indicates 200 V
